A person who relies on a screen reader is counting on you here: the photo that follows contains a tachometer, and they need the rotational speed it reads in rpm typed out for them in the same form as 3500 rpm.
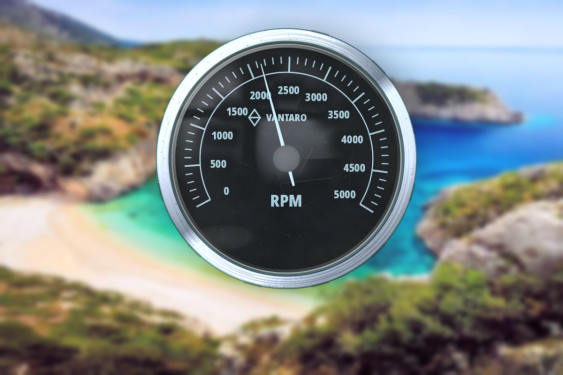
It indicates 2150 rpm
